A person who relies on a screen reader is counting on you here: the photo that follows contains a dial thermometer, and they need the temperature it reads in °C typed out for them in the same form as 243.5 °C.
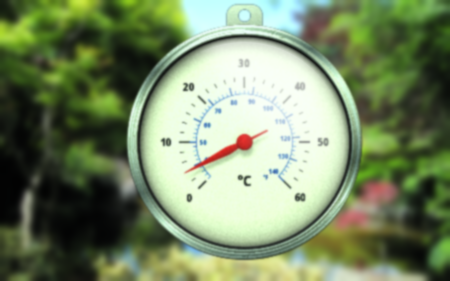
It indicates 4 °C
